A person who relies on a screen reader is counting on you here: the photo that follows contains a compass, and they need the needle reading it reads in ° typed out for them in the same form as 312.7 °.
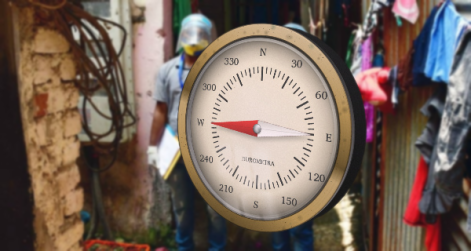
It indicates 270 °
